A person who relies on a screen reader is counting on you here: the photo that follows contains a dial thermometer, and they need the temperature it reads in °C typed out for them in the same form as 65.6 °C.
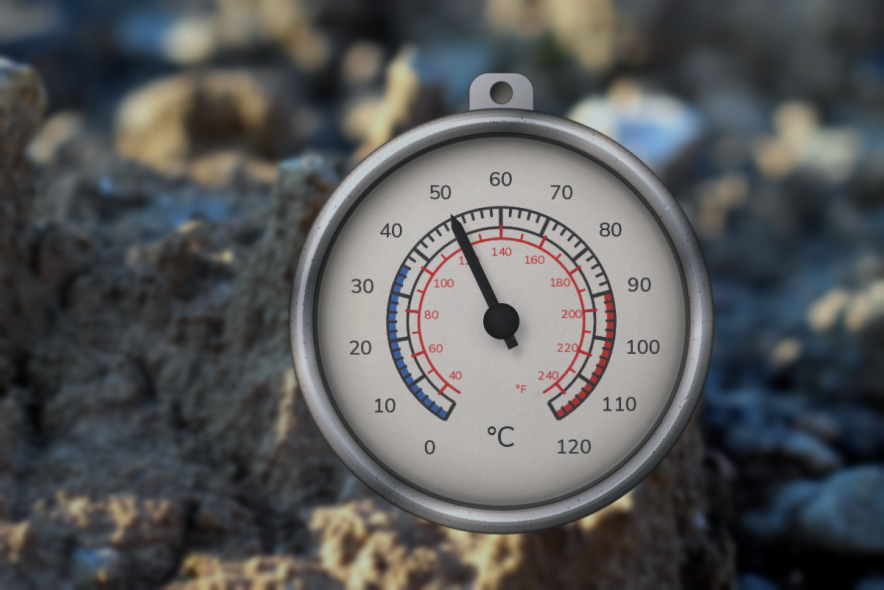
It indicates 50 °C
